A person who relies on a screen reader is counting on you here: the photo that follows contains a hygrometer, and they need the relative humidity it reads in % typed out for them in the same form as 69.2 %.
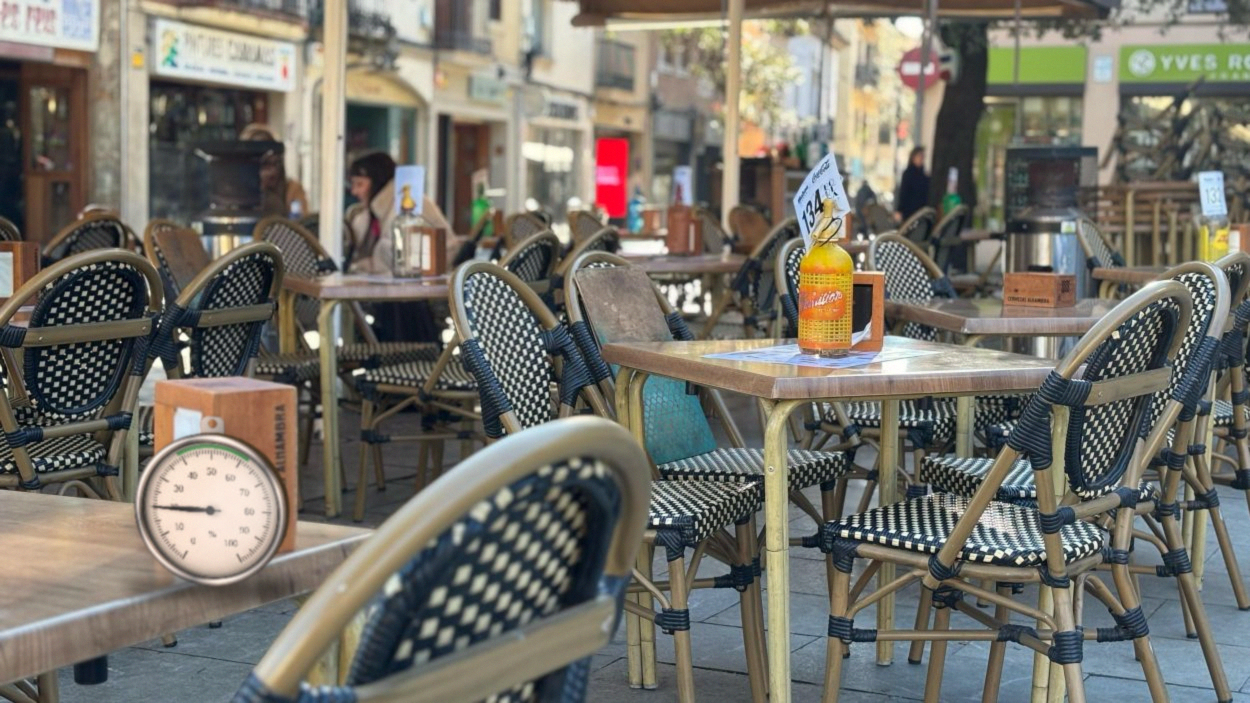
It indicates 20 %
